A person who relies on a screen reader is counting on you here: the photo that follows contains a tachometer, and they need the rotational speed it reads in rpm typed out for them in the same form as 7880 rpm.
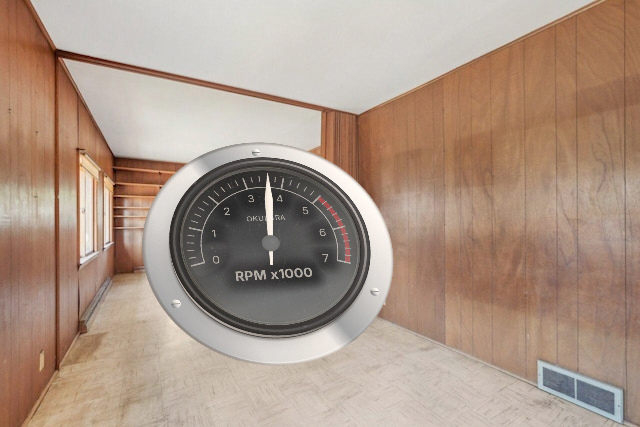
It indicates 3600 rpm
